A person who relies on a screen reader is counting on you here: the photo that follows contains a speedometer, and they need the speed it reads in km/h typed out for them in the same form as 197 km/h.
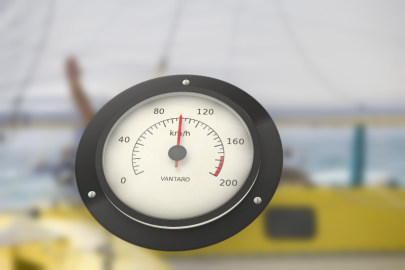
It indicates 100 km/h
